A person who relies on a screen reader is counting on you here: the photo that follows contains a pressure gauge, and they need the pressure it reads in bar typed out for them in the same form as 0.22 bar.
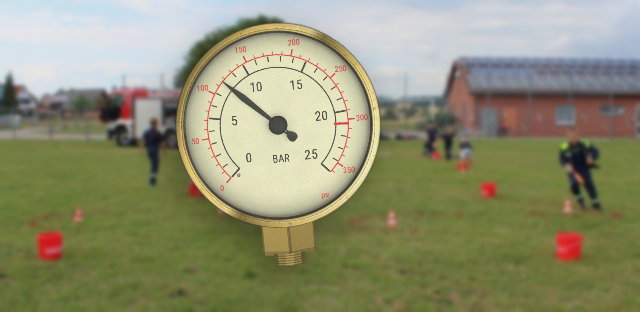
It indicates 8 bar
